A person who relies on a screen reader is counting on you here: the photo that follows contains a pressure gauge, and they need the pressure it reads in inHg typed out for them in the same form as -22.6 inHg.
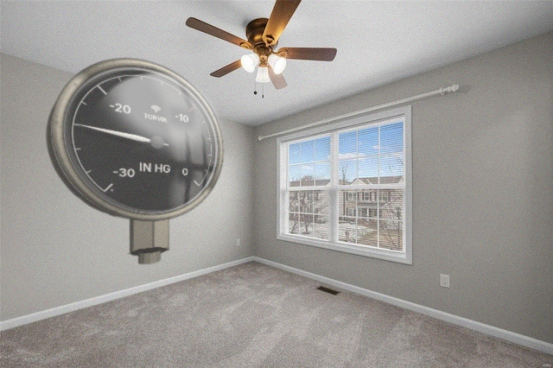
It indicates -24 inHg
